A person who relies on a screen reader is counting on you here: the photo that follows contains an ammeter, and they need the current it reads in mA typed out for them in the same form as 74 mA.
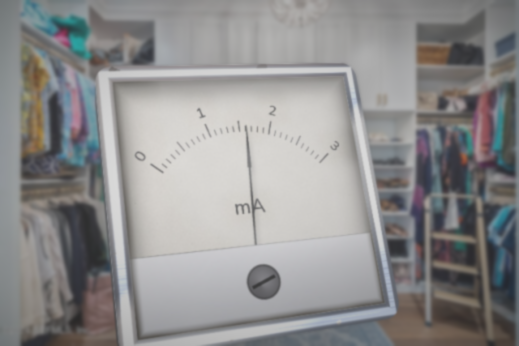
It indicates 1.6 mA
